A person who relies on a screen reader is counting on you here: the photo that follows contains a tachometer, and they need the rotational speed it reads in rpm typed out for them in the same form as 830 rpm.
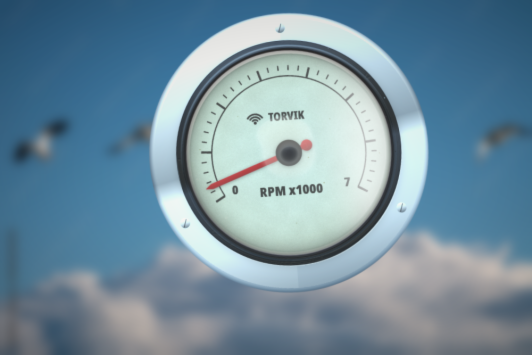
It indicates 300 rpm
